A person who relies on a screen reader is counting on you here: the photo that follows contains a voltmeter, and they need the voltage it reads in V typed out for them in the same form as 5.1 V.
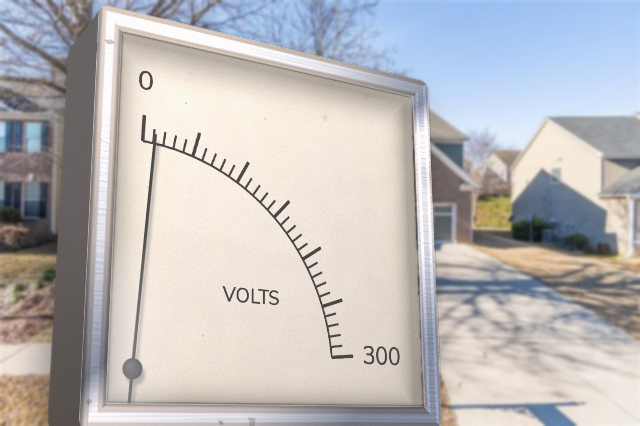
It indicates 10 V
